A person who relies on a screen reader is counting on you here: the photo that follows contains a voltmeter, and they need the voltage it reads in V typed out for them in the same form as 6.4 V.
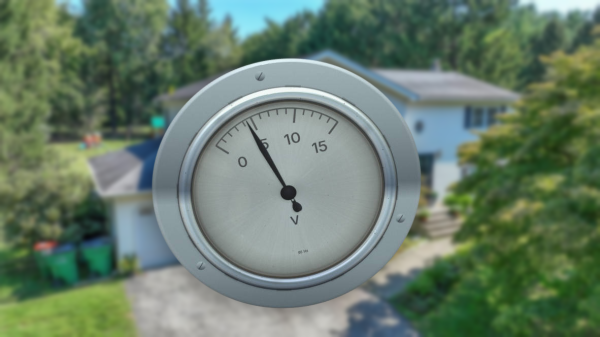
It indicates 4.5 V
